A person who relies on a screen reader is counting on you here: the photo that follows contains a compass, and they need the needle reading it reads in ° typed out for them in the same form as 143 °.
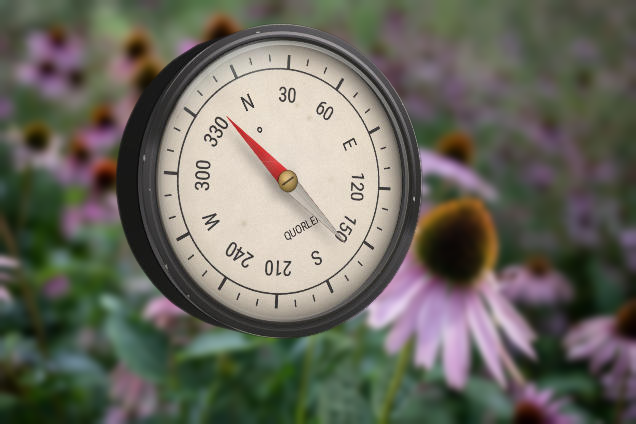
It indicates 340 °
